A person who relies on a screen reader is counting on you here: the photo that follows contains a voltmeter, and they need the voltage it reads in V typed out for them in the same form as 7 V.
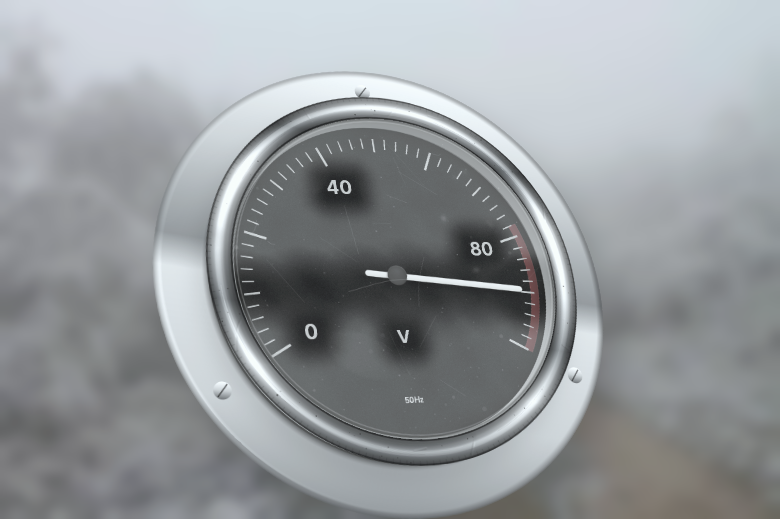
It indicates 90 V
